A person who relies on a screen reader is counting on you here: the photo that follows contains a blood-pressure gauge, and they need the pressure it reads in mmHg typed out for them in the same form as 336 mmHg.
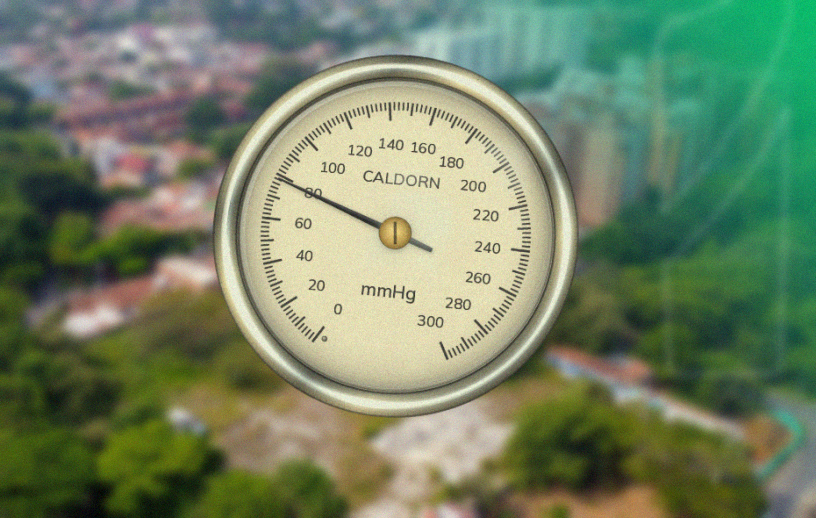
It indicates 78 mmHg
